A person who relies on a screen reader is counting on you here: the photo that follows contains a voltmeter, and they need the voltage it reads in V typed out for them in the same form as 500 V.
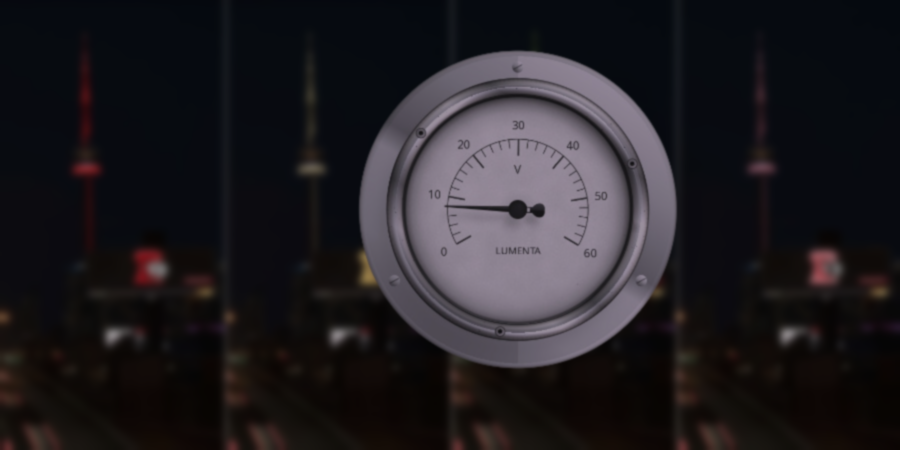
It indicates 8 V
